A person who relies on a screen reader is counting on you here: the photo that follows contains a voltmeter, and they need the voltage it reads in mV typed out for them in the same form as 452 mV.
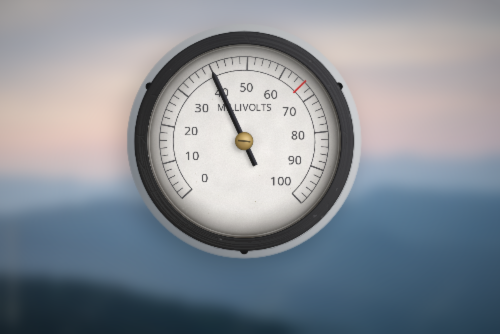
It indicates 40 mV
